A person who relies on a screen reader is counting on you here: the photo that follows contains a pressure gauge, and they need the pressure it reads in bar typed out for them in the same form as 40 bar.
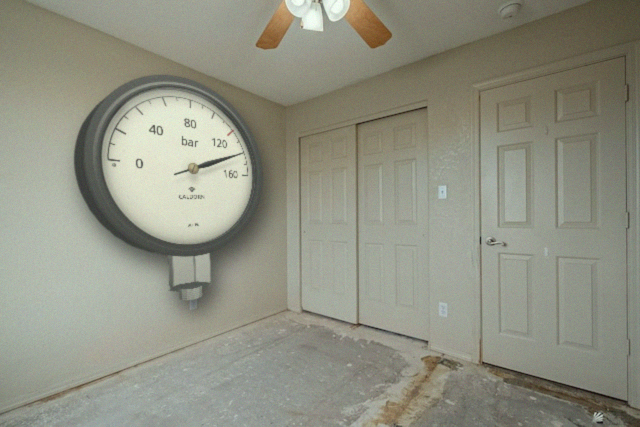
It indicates 140 bar
